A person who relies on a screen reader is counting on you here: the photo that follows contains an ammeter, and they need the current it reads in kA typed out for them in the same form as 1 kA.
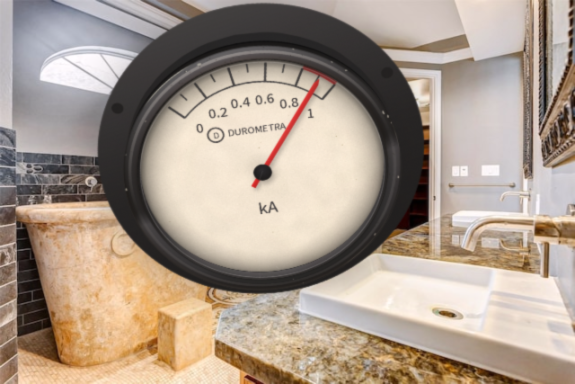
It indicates 0.9 kA
